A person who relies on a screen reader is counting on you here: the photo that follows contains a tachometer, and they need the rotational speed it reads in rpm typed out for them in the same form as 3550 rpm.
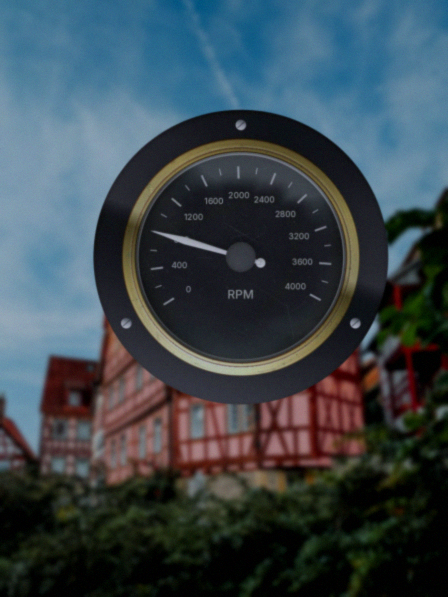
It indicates 800 rpm
